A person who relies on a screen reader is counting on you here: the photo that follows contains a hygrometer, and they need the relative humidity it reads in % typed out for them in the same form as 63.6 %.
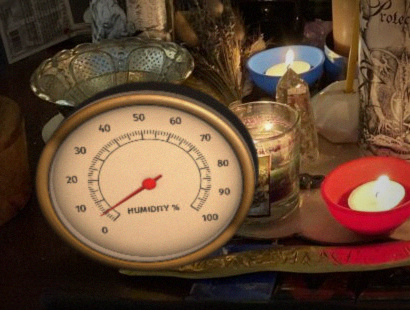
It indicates 5 %
